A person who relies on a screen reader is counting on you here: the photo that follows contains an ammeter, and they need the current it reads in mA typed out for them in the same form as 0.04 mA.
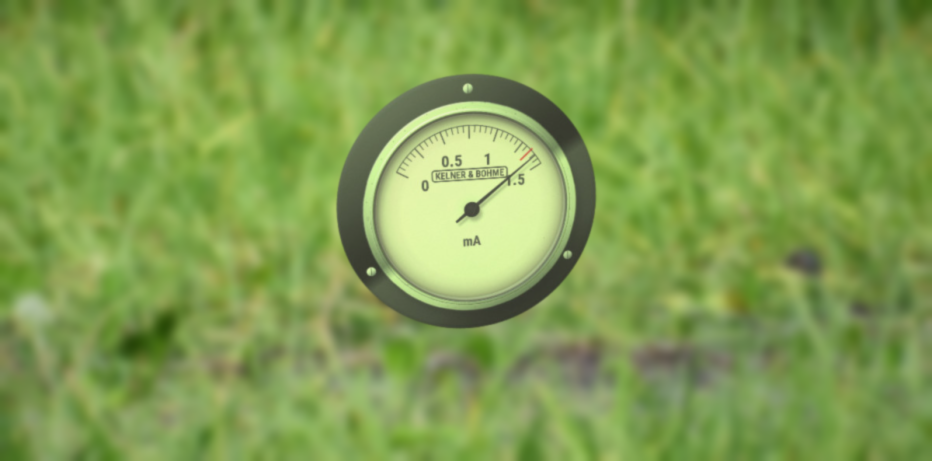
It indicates 1.4 mA
